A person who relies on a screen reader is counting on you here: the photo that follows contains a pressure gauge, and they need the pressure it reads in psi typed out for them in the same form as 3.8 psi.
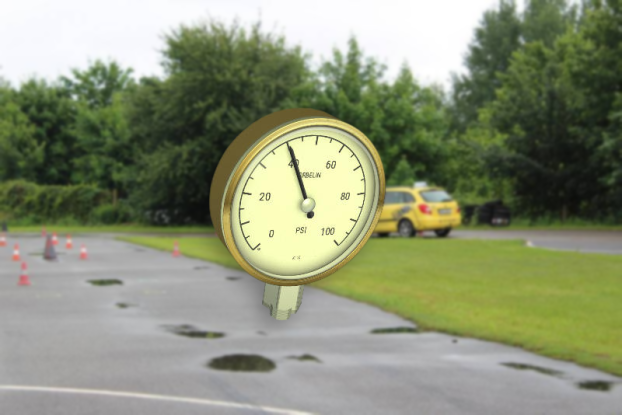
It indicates 40 psi
